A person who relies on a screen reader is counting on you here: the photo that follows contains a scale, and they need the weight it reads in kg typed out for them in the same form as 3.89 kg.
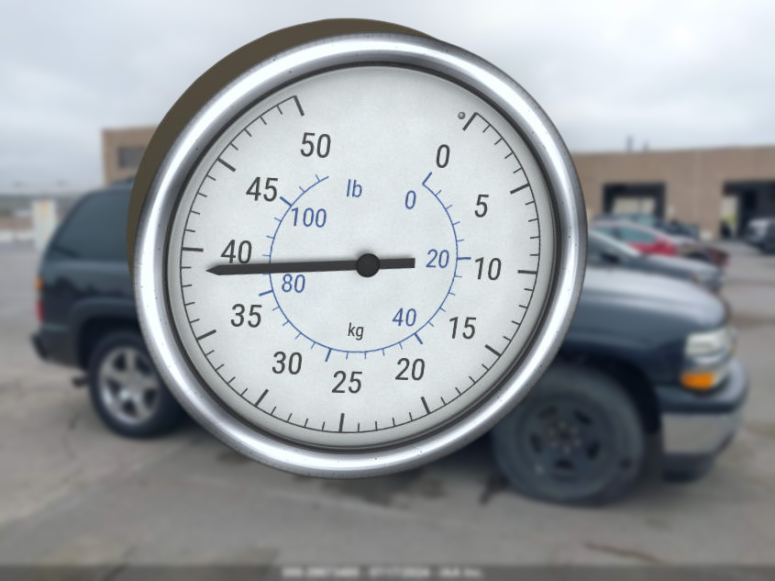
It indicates 39 kg
